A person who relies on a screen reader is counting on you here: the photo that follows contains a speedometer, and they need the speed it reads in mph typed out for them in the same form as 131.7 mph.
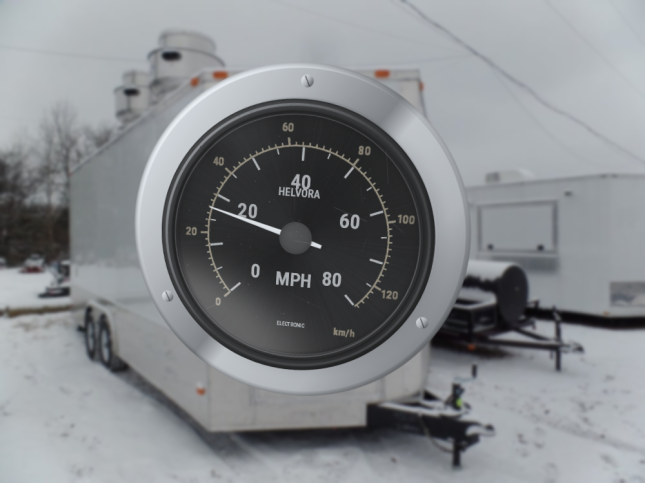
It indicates 17.5 mph
